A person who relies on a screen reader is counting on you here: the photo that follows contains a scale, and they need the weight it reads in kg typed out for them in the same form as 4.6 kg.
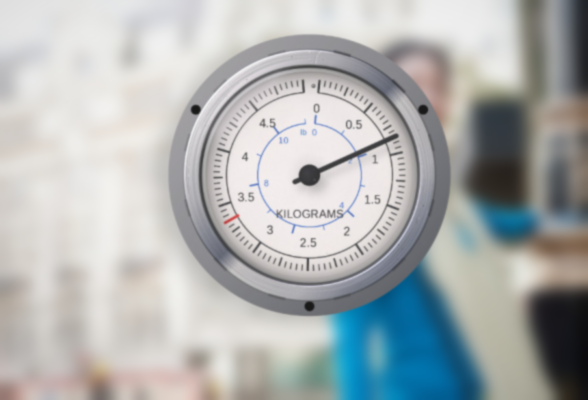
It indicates 0.85 kg
